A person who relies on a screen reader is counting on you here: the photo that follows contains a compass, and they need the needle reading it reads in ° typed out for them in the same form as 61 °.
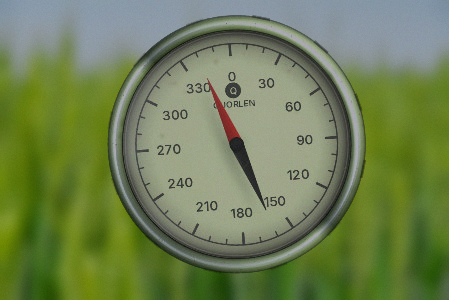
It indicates 340 °
